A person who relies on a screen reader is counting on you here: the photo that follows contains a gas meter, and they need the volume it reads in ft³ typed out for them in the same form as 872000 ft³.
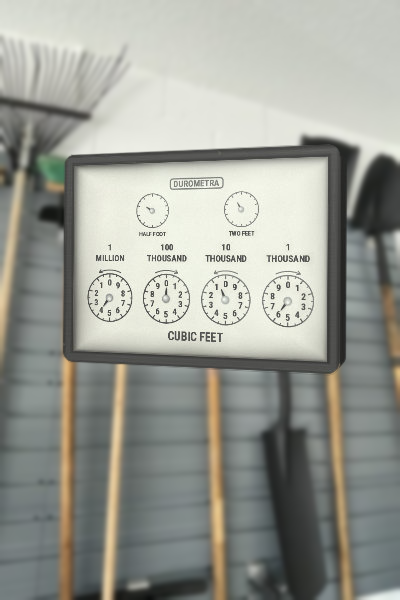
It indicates 400600 ft³
